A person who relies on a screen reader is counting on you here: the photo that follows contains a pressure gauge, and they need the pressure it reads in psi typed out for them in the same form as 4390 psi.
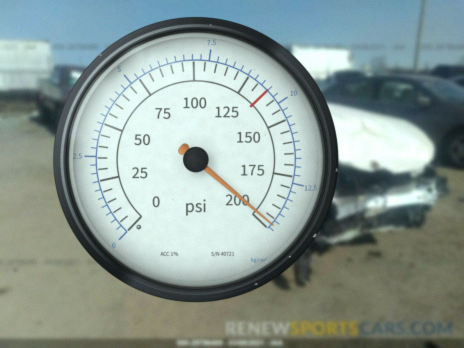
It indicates 197.5 psi
